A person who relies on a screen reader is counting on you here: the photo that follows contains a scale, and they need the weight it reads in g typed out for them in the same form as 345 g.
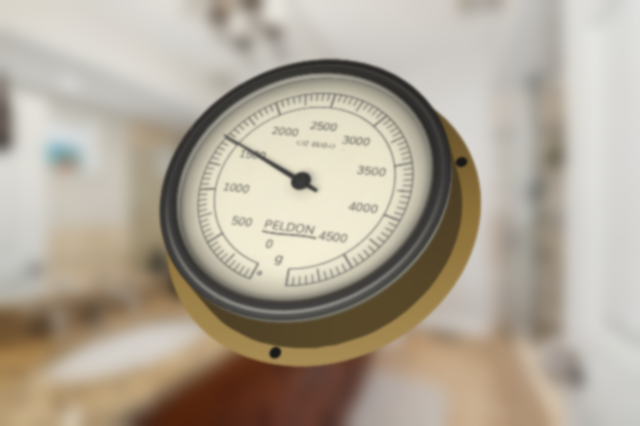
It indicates 1500 g
